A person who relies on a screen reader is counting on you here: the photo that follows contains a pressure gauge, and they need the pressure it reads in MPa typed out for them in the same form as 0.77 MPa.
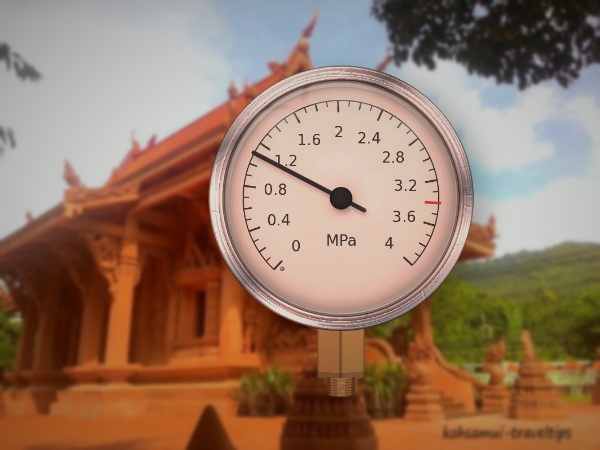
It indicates 1.1 MPa
